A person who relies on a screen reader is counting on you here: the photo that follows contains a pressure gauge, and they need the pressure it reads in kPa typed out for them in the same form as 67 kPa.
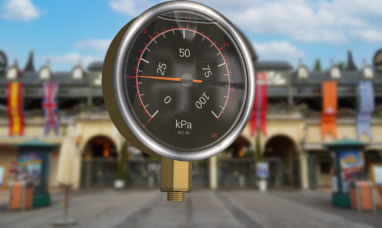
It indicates 17.5 kPa
